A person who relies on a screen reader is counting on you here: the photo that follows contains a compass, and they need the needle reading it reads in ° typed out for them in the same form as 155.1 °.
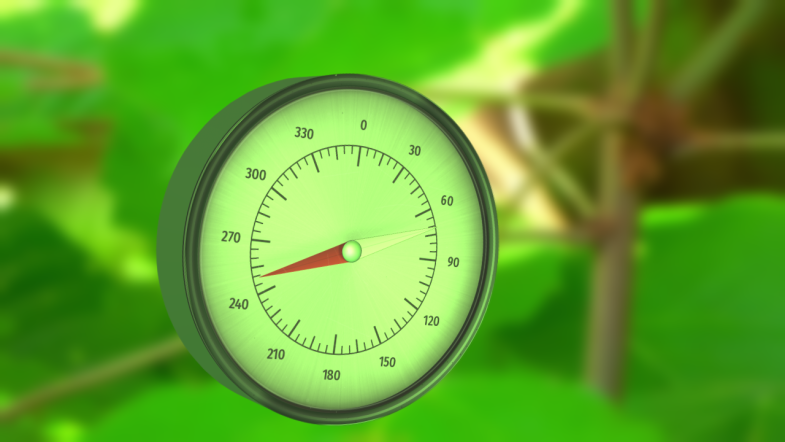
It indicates 250 °
